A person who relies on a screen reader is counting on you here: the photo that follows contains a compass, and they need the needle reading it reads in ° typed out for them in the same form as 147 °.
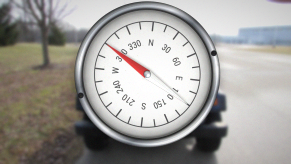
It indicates 300 °
